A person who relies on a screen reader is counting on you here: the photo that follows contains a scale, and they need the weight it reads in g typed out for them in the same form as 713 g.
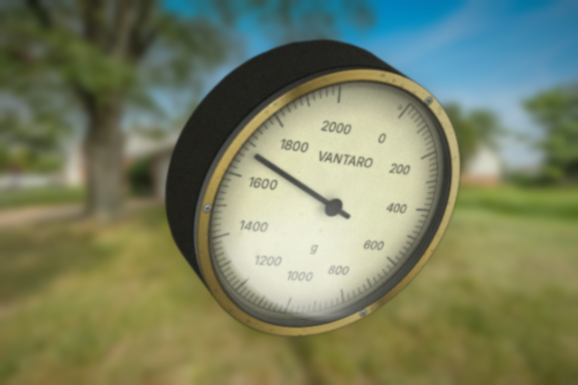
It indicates 1680 g
